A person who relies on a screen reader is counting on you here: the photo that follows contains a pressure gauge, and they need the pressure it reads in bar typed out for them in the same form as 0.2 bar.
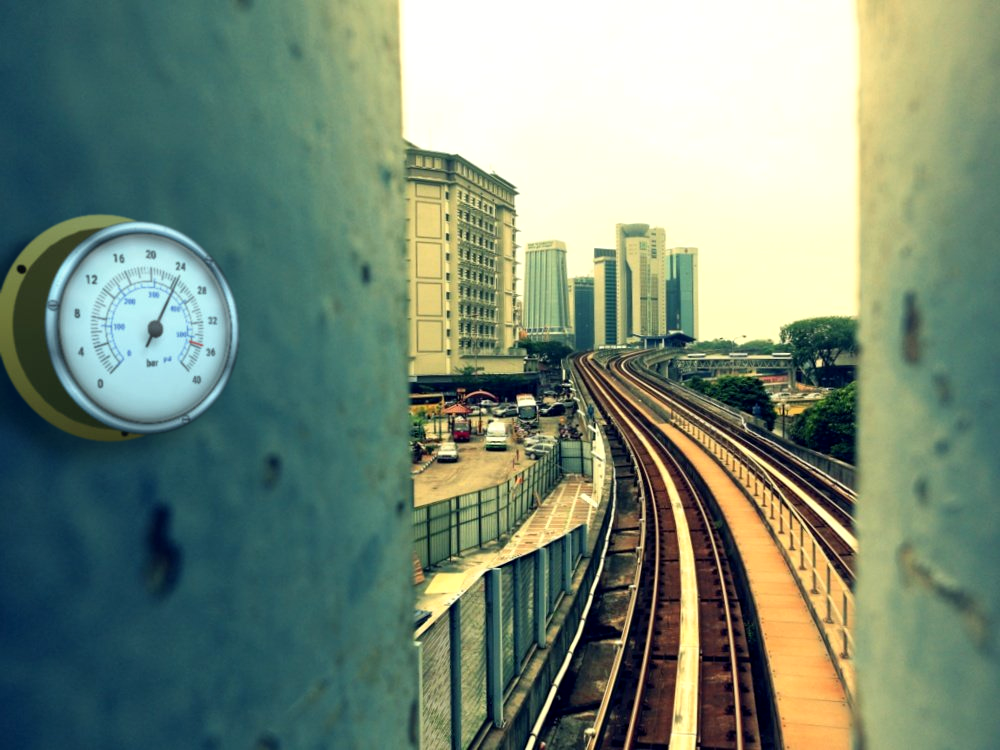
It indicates 24 bar
